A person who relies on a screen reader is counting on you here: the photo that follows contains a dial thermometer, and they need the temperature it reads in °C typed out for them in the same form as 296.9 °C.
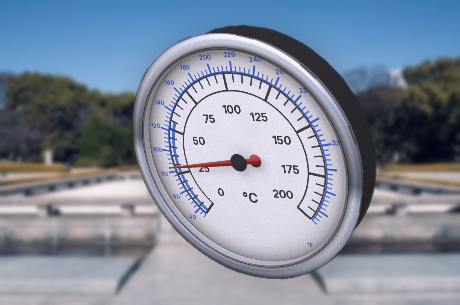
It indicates 30 °C
